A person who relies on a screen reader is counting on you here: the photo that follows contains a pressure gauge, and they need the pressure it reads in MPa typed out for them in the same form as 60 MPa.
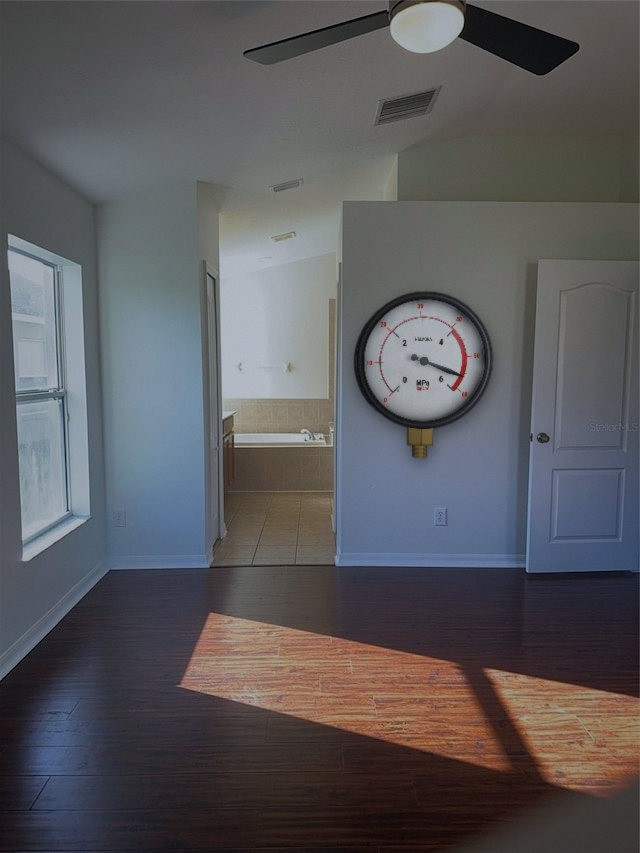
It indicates 5.5 MPa
